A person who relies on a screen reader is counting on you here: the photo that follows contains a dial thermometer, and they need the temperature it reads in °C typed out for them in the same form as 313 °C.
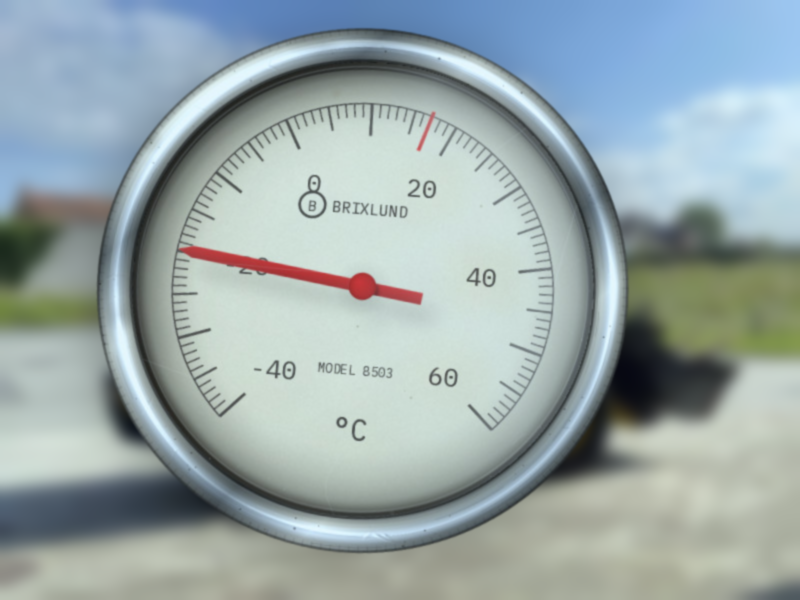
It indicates -20 °C
